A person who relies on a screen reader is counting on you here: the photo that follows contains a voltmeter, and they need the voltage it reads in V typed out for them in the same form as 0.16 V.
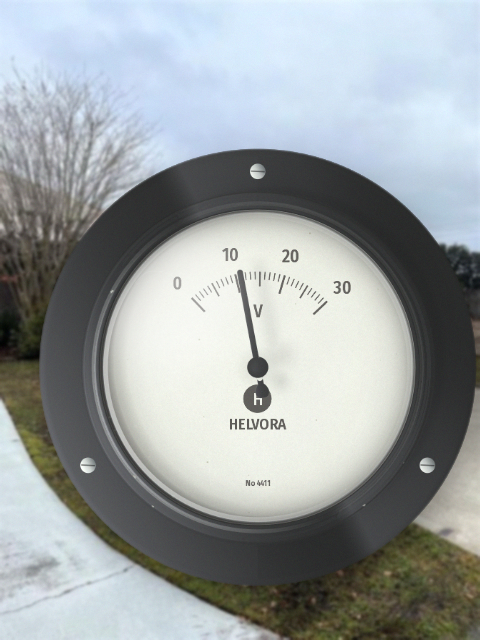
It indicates 11 V
